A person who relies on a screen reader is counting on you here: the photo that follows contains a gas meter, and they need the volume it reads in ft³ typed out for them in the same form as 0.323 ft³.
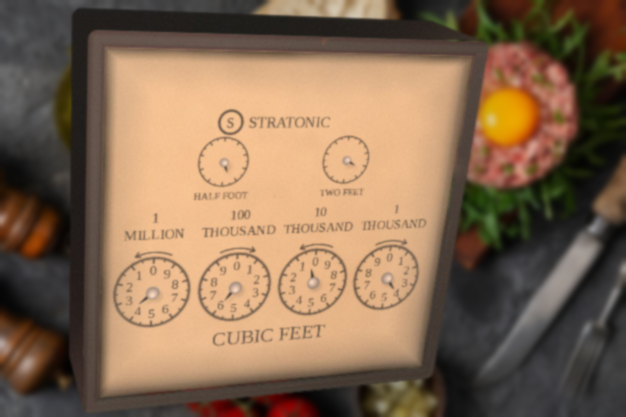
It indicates 360400 ft³
